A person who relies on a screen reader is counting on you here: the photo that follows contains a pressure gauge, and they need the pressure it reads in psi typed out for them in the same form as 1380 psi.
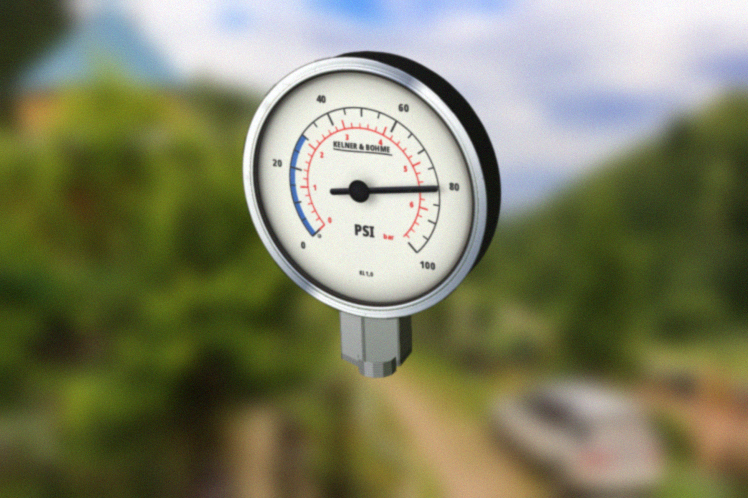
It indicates 80 psi
